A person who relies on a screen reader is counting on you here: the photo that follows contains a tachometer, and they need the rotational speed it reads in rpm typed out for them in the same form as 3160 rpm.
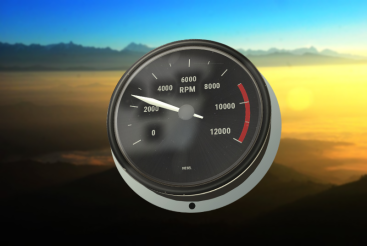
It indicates 2500 rpm
